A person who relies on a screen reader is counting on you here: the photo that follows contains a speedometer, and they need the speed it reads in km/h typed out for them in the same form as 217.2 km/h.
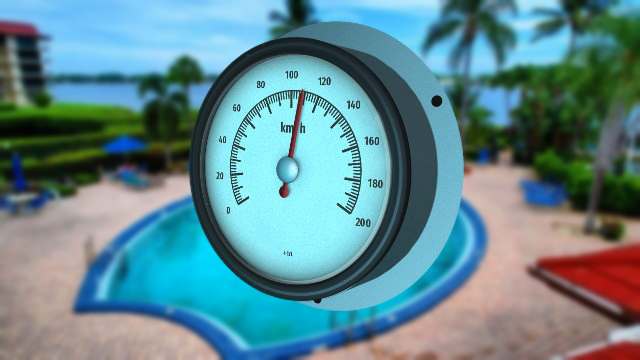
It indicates 110 km/h
